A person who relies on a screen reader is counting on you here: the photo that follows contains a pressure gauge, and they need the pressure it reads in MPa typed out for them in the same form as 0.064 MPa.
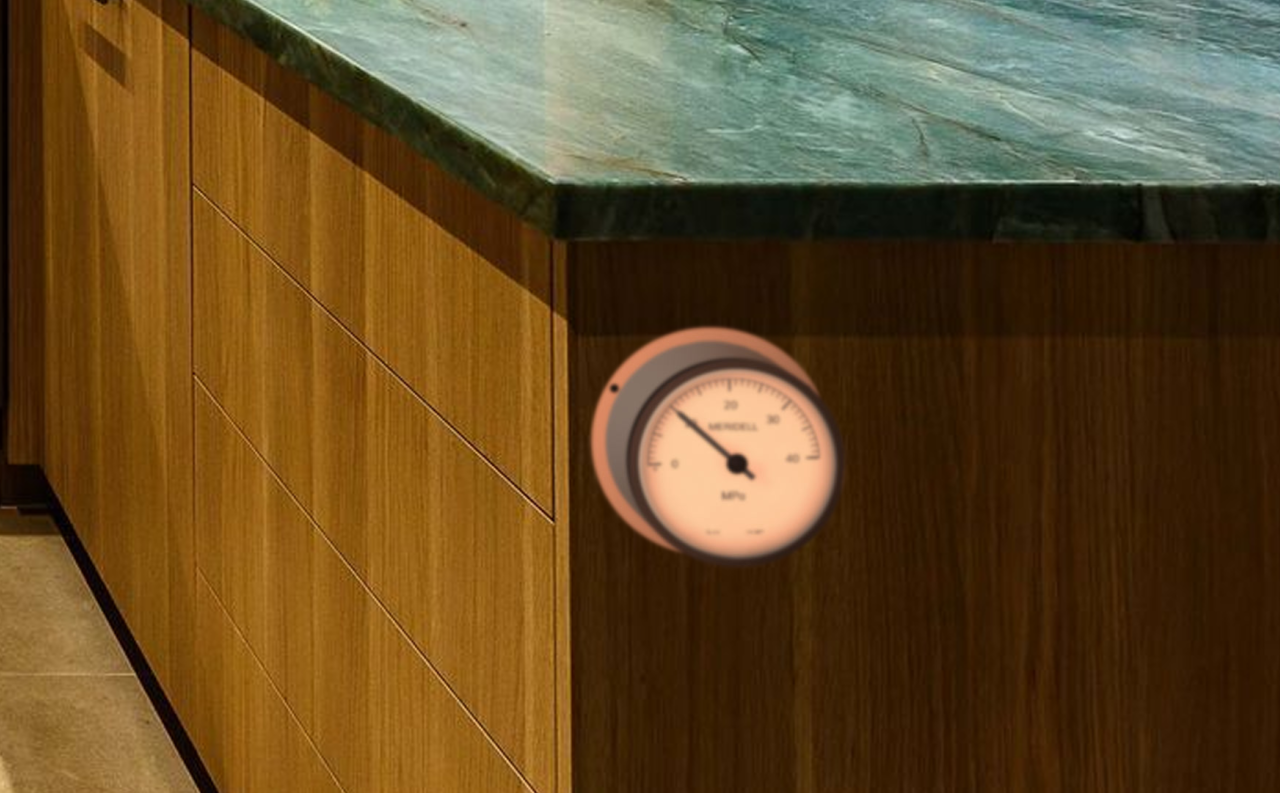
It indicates 10 MPa
